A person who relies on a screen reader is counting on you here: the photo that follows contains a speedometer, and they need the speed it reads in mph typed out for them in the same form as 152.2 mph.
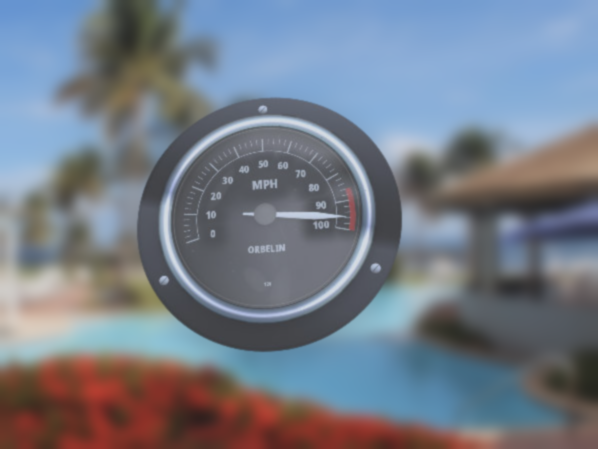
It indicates 96 mph
